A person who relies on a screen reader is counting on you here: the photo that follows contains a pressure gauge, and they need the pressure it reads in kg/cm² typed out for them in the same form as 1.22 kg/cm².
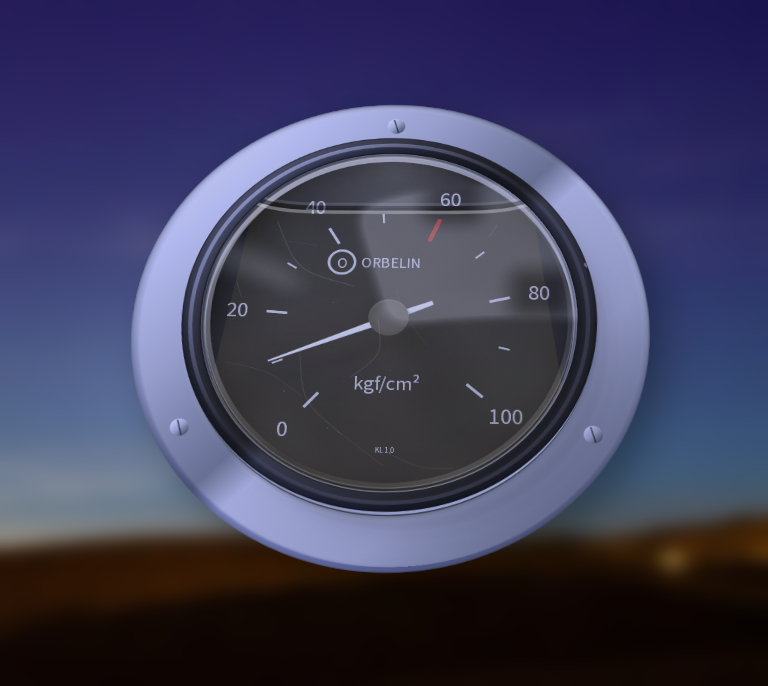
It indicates 10 kg/cm²
